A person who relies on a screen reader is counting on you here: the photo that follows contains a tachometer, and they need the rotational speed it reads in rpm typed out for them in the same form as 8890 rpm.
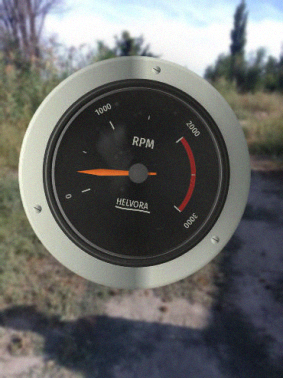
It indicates 250 rpm
